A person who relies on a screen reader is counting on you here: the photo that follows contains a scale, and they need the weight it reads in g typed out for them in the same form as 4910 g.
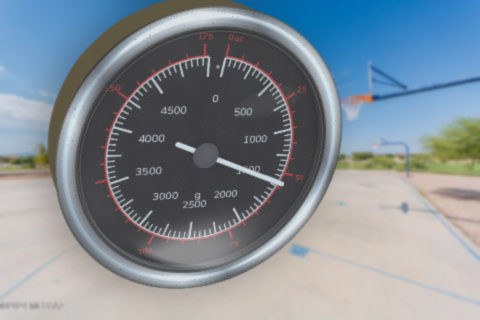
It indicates 1500 g
